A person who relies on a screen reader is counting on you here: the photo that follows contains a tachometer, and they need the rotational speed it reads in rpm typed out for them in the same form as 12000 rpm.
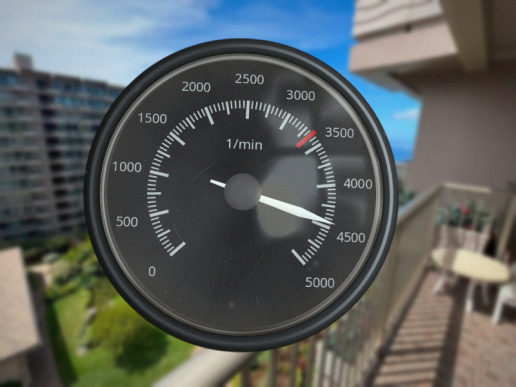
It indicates 4450 rpm
